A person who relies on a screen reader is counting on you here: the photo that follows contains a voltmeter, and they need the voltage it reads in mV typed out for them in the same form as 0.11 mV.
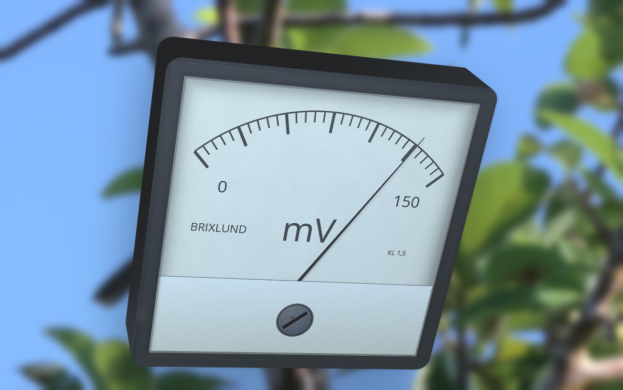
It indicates 125 mV
